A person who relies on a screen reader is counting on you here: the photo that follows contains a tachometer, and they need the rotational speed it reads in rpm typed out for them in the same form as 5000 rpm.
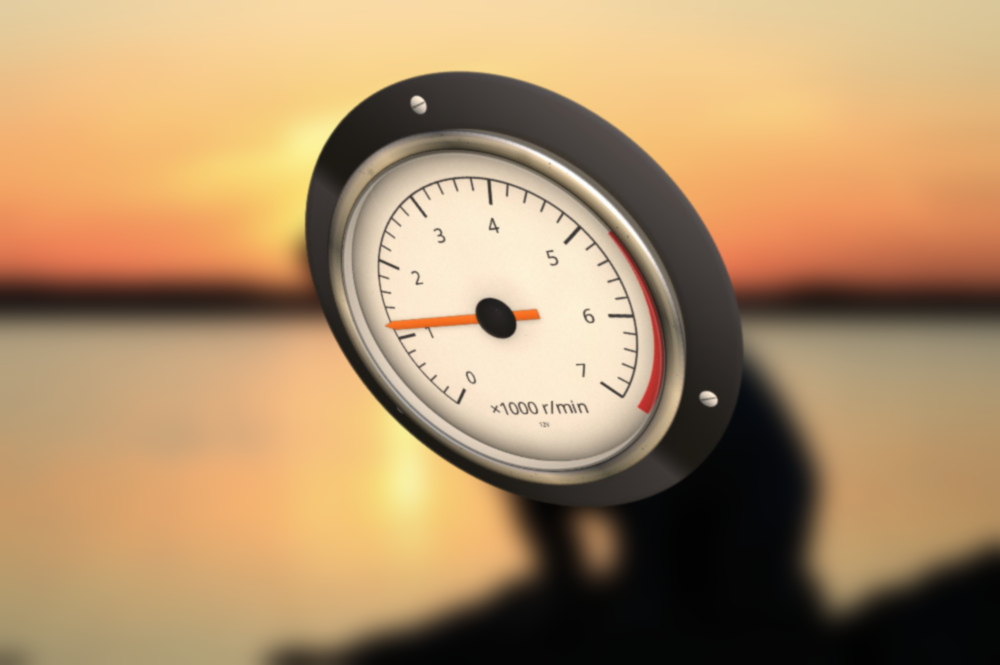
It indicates 1200 rpm
